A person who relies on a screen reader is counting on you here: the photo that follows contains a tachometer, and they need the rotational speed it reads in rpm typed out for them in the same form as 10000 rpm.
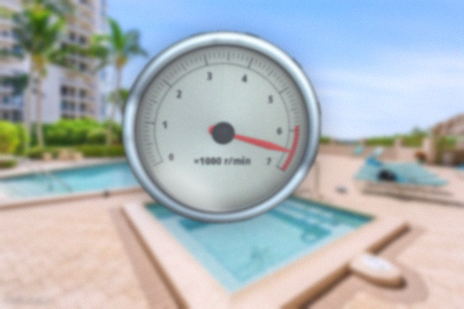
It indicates 6500 rpm
